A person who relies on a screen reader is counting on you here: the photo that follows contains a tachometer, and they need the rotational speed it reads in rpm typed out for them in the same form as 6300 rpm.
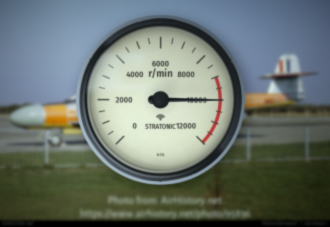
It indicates 10000 rpm
